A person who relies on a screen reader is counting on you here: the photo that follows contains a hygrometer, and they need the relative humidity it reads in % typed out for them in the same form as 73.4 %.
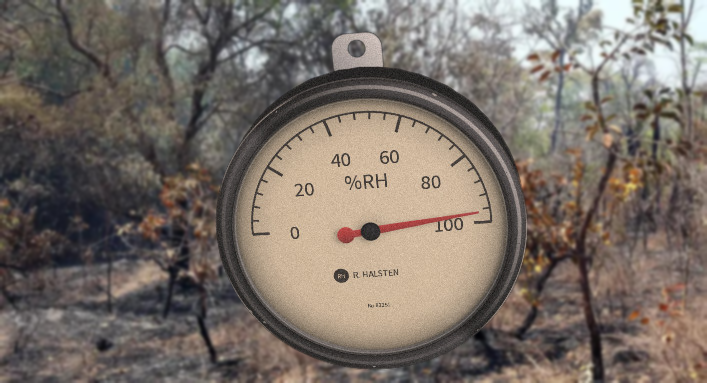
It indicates 96 %
